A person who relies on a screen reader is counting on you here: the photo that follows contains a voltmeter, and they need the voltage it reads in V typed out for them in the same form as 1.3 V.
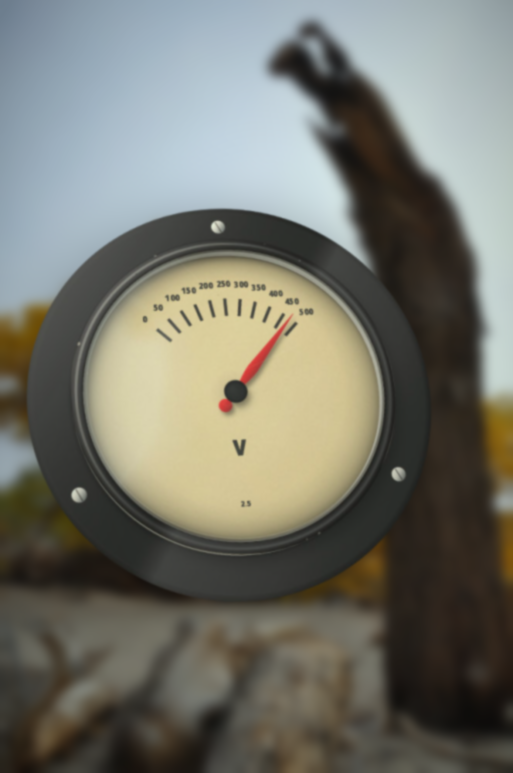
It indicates 475 V
